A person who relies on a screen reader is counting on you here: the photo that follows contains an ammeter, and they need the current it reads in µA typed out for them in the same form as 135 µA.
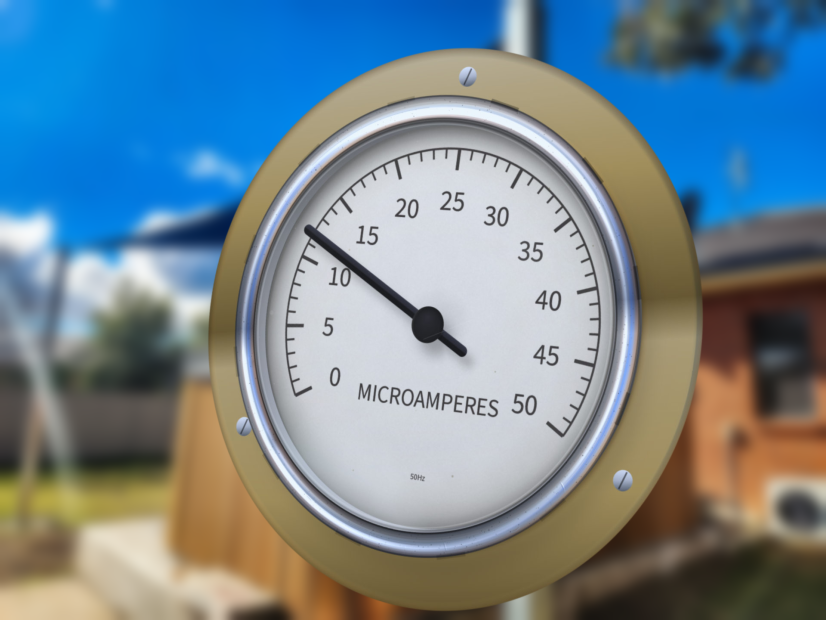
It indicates 12 µA
